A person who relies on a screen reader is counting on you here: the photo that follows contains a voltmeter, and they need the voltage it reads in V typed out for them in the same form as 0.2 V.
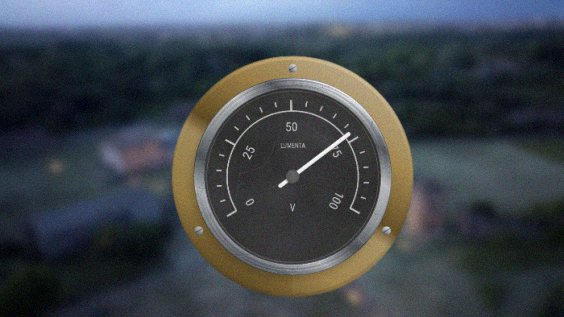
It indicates 72.5 V
